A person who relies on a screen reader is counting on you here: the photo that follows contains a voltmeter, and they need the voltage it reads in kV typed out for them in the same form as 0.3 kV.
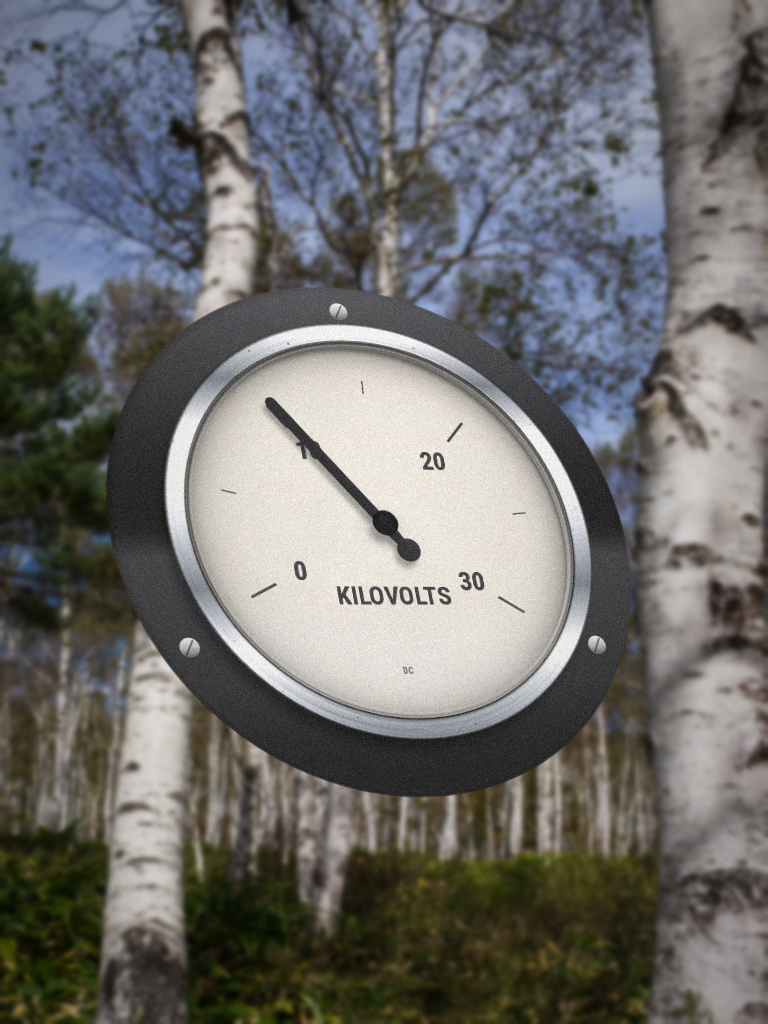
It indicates 10 kV
